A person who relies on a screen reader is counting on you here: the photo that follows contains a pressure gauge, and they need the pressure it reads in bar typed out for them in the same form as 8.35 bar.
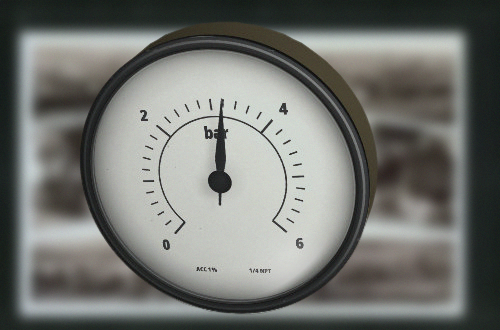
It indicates 3.2 bar
